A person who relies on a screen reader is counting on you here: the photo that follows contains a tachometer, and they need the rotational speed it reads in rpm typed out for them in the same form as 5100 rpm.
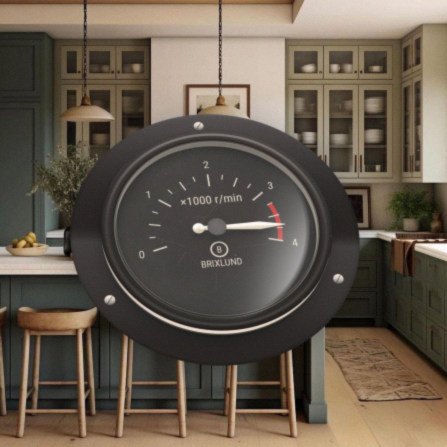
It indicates 3750 rpm
